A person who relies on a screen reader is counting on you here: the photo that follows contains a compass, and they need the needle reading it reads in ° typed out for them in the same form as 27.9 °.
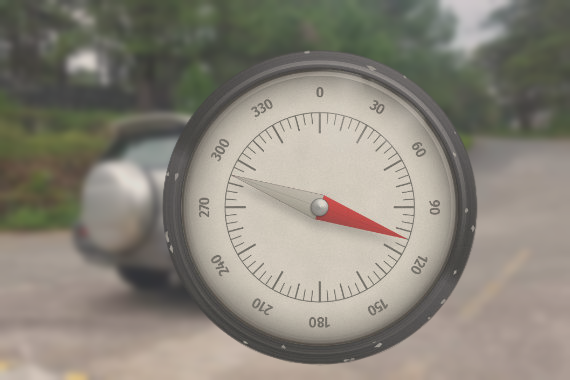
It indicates 110 °
